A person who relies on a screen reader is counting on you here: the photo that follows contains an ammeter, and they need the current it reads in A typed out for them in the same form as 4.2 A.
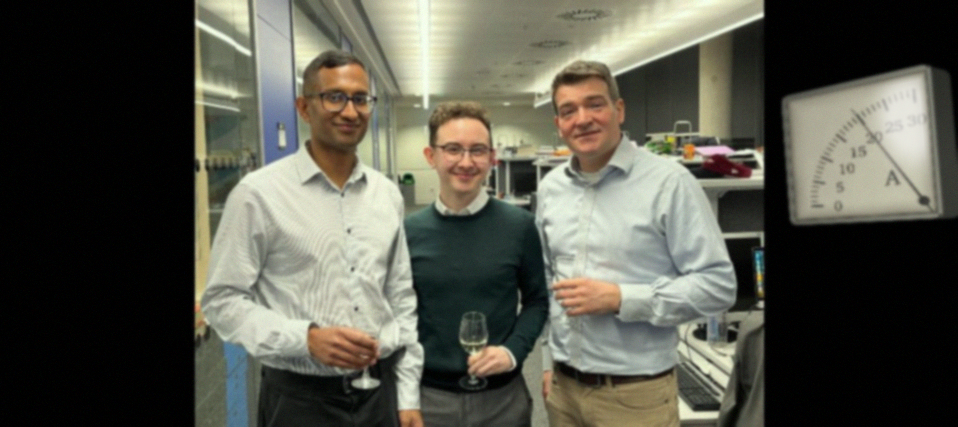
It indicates 20 A
